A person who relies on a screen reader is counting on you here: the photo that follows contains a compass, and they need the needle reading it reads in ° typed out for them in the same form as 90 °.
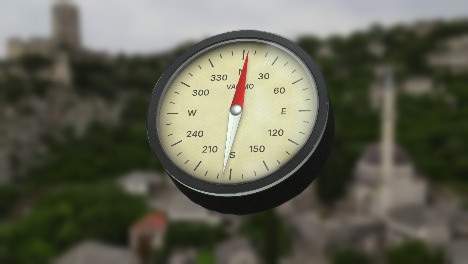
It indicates 5 °
